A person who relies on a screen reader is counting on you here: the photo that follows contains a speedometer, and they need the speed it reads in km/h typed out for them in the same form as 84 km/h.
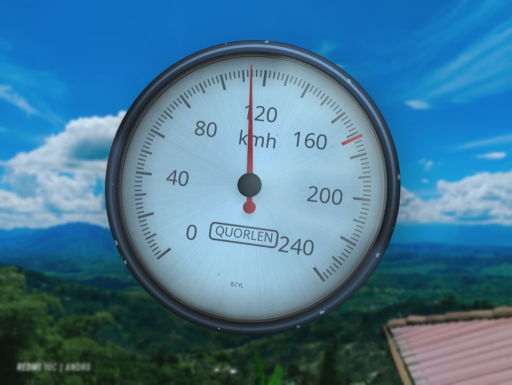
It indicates 114 km/h
